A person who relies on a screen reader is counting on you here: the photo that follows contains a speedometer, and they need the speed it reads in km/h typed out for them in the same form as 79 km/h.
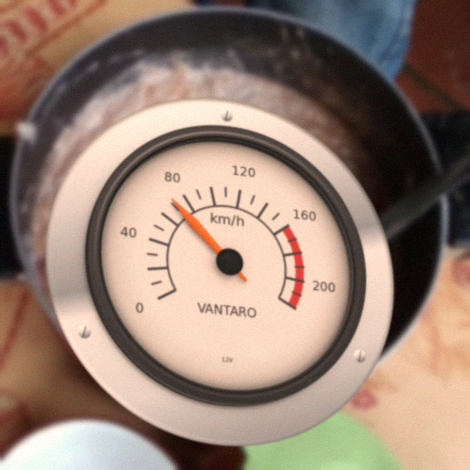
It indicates 70 km/h
